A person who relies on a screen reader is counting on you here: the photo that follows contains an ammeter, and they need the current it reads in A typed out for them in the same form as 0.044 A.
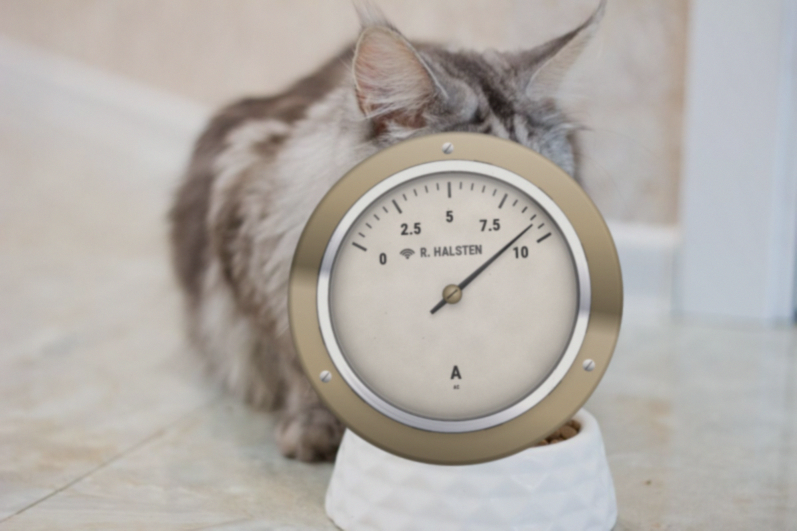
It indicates 9.25 A
